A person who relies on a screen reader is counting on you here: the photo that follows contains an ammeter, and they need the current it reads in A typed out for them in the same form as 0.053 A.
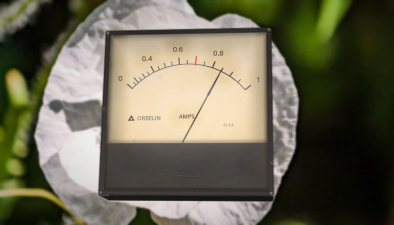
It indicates 0.85 A
